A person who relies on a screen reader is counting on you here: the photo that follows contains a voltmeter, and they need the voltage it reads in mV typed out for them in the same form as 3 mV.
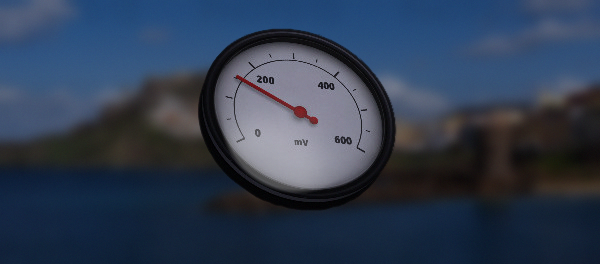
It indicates 150 mV
